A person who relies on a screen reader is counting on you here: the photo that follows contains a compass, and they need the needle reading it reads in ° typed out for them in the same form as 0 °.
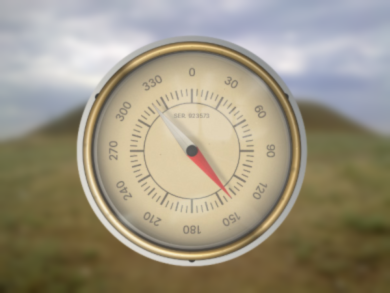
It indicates 140 °
